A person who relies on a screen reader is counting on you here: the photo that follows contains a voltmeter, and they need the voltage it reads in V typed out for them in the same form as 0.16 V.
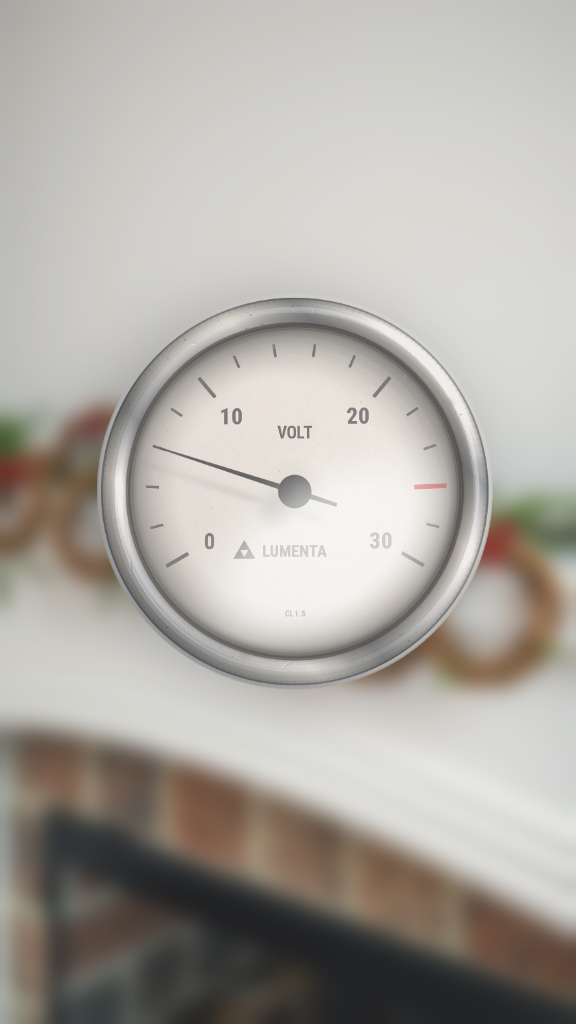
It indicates 6 V
